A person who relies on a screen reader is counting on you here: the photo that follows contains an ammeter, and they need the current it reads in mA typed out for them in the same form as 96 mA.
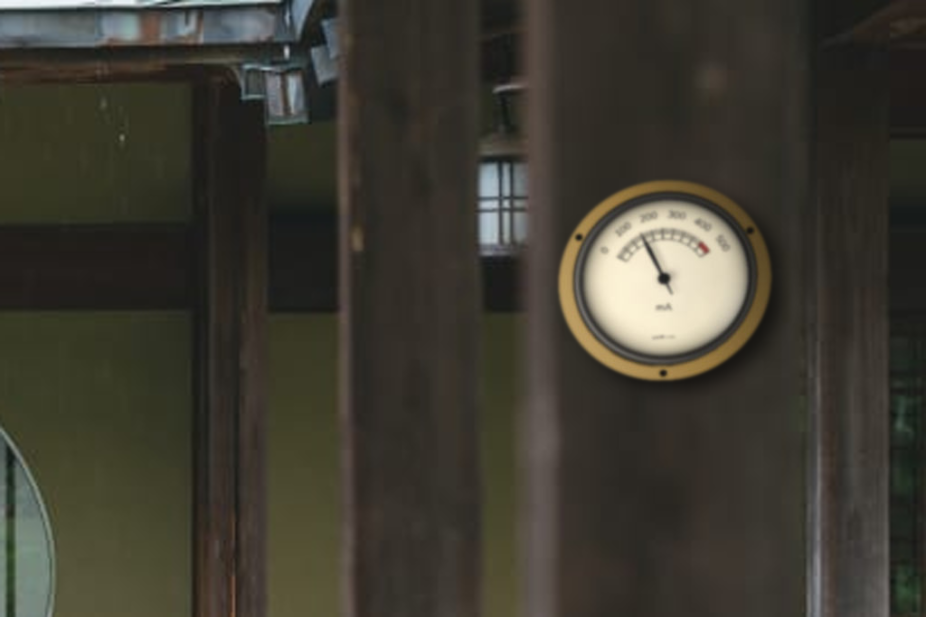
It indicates 150 mA
